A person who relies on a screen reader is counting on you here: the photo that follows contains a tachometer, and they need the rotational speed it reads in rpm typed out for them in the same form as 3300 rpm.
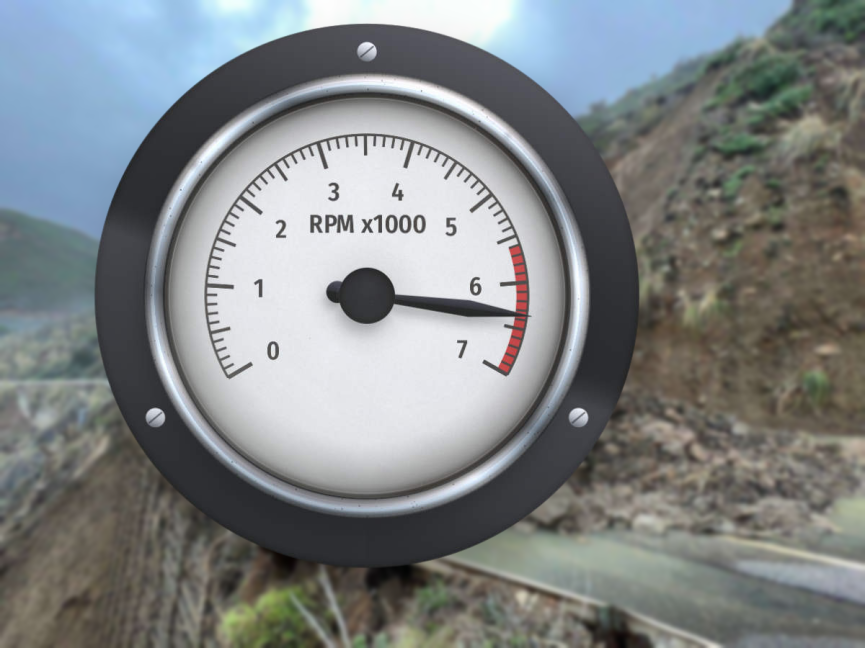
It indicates 6350 rpm
